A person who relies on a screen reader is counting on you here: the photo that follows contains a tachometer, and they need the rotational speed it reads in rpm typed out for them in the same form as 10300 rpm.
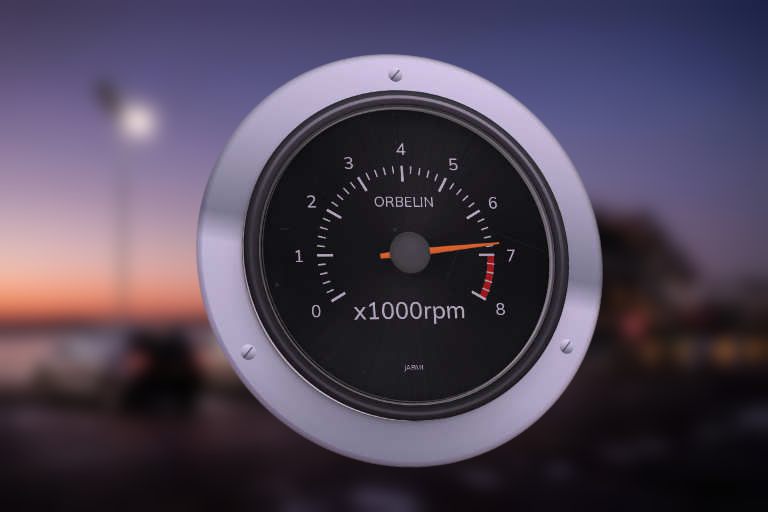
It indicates 6800 rpm
